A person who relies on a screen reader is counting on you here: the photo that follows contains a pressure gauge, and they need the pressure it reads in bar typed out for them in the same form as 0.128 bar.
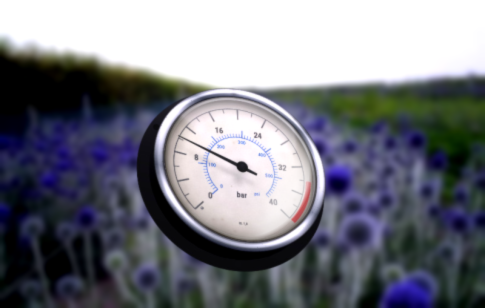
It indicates 10 bar
